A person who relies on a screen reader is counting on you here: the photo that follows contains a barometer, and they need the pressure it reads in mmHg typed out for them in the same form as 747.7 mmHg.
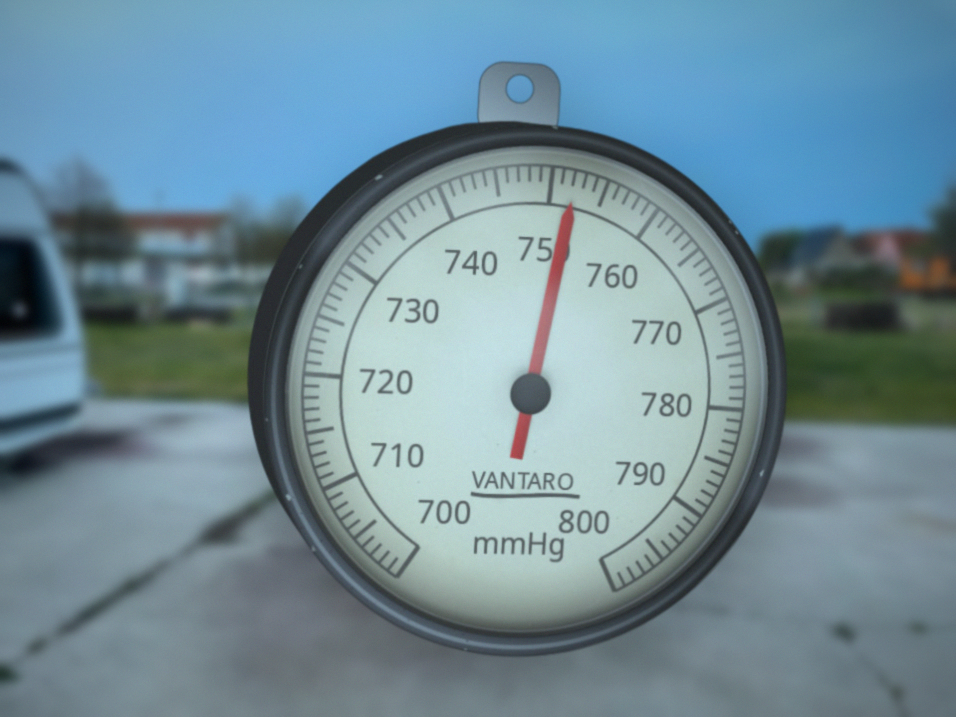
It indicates 752 mmHg
